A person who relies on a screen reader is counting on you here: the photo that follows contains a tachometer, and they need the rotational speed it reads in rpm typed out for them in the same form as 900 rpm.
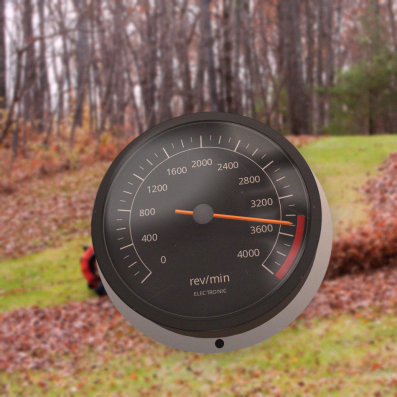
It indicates 3500 rpm
